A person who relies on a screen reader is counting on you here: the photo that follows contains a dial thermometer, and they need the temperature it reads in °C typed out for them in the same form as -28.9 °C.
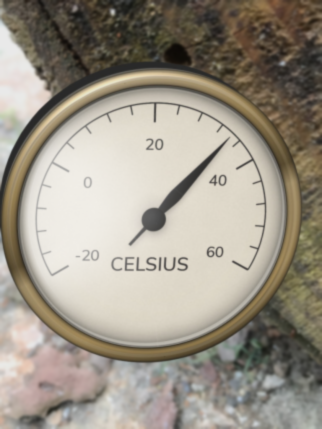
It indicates 34 °C
